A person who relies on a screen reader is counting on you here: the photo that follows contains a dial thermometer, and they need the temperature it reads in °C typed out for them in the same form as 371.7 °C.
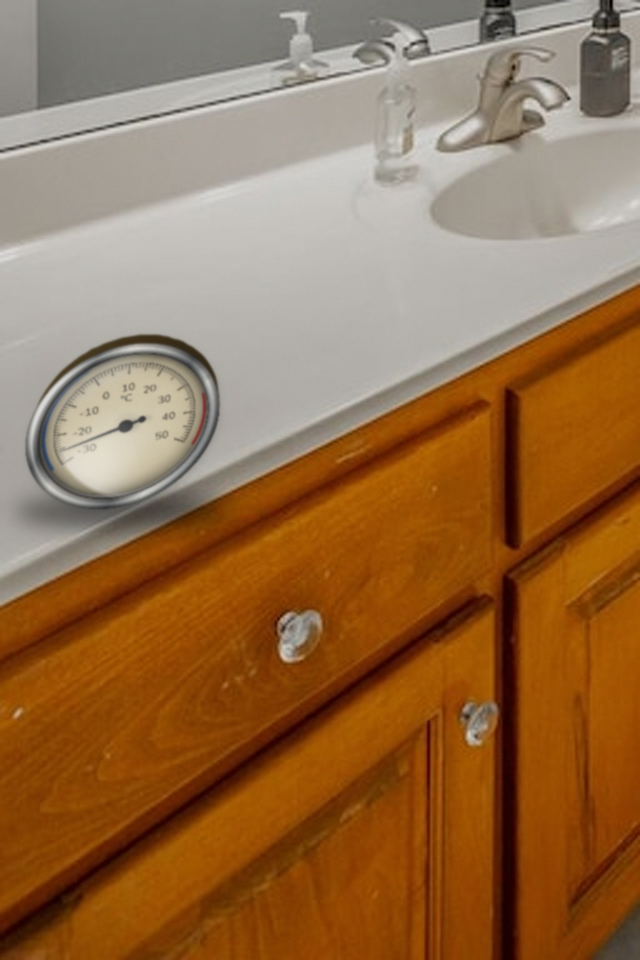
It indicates -25 °C
